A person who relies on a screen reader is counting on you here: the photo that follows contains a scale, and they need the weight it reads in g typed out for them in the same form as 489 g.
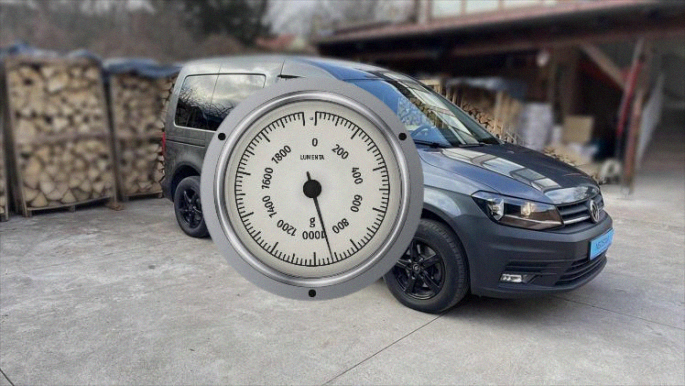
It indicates 920 g
